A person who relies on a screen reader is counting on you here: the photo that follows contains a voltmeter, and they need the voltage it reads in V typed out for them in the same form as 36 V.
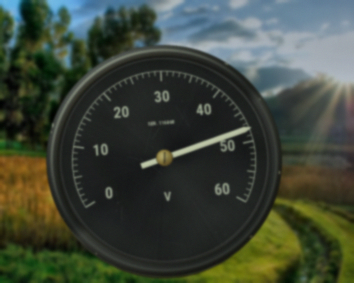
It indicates 48 V
